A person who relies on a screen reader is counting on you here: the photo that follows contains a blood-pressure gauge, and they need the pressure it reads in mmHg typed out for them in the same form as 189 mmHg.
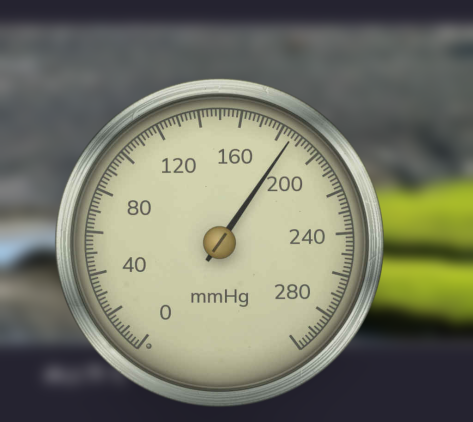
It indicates 186 mmHg
